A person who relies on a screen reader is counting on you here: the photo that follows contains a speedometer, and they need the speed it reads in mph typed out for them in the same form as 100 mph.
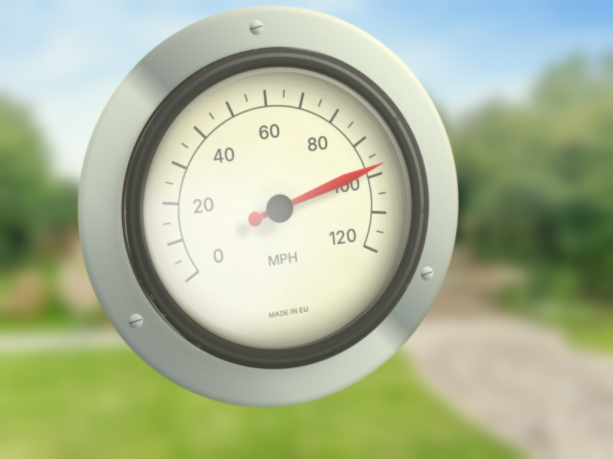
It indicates 97.5 mph
